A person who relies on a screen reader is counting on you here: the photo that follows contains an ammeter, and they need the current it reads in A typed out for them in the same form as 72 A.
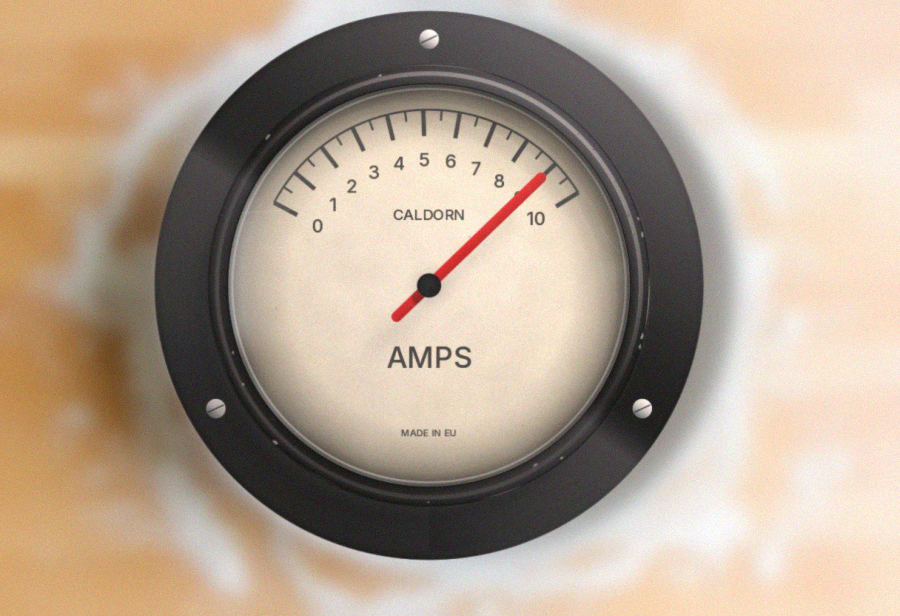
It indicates 9 A
